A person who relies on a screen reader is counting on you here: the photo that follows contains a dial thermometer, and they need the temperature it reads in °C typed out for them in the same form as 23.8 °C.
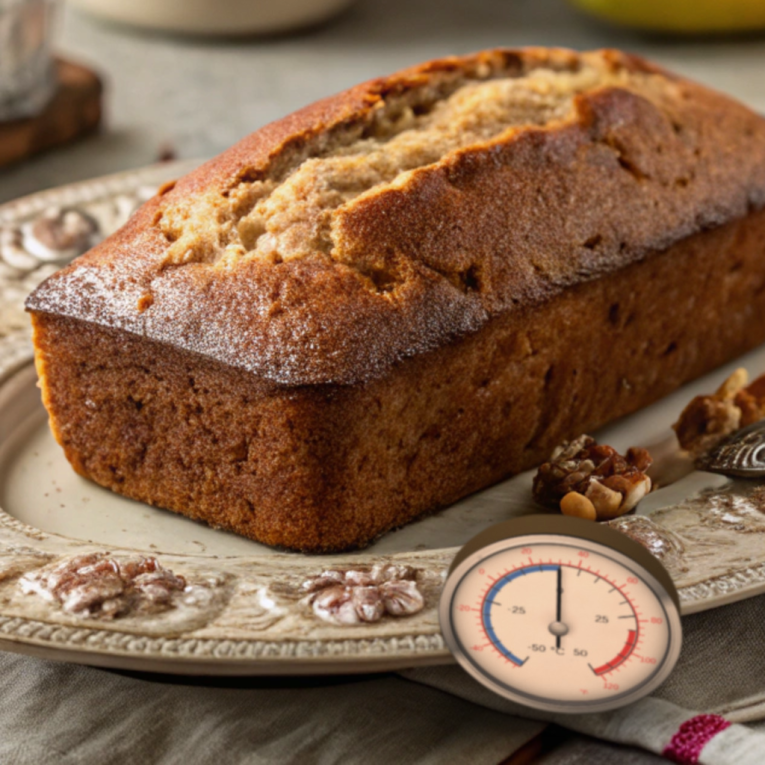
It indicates 0 °C
